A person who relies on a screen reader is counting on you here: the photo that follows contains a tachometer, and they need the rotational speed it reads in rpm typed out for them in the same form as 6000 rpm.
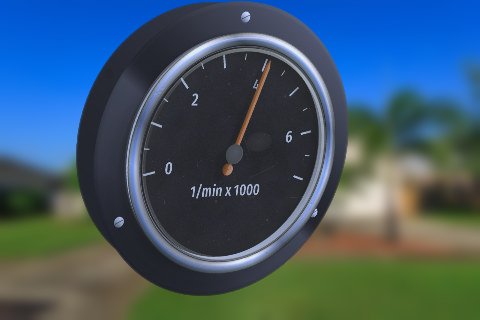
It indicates 4000 rpm
